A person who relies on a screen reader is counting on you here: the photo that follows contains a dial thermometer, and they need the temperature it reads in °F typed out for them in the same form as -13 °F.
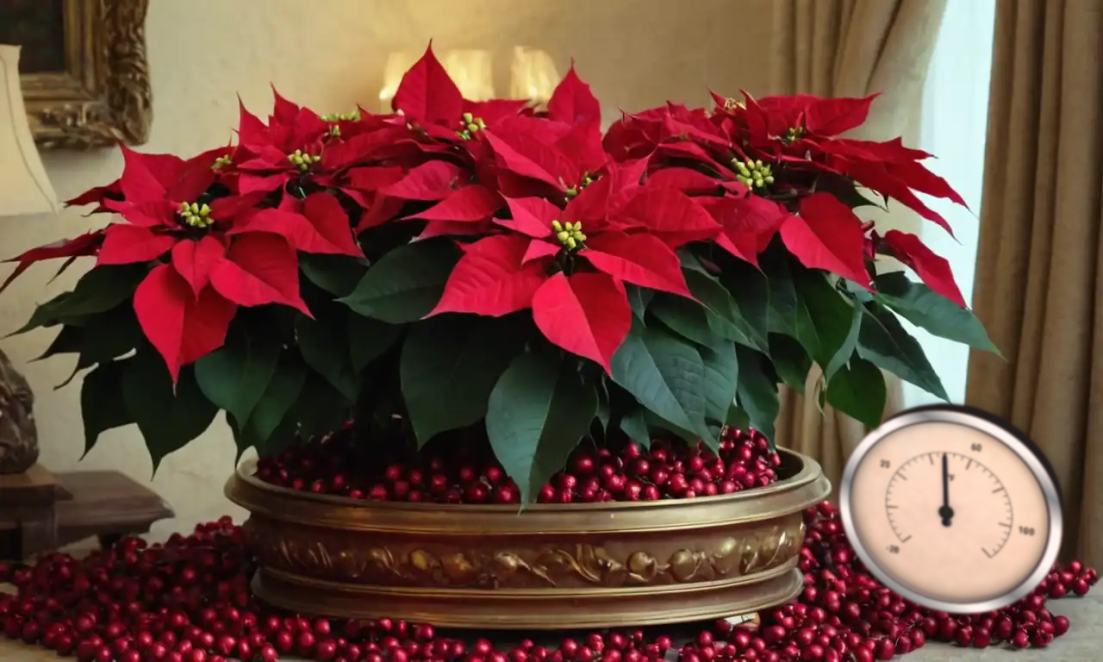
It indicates 48 °F
